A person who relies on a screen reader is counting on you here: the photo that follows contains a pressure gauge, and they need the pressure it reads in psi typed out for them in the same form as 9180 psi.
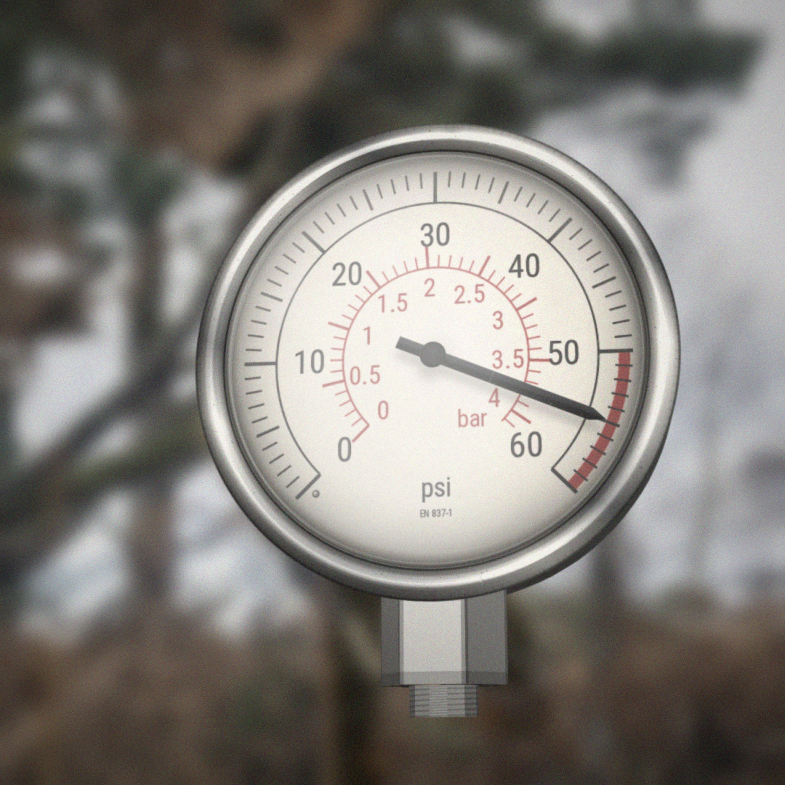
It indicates 55 psi
